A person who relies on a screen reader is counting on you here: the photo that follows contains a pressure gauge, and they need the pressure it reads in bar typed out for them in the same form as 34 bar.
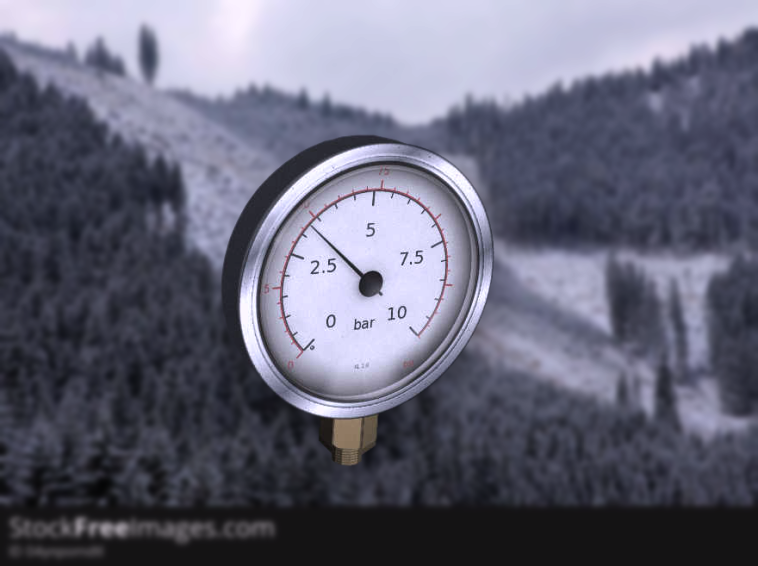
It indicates 3.25 bar
